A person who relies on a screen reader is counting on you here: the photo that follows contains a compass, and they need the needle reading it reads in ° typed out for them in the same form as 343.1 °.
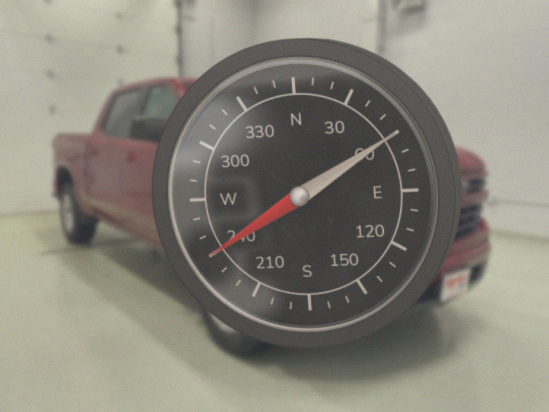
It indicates 240 °
